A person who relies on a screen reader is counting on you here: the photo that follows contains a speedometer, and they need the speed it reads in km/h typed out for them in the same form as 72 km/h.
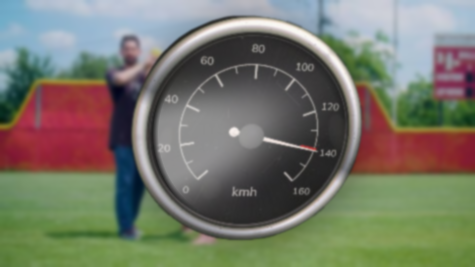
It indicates 140 km/h
